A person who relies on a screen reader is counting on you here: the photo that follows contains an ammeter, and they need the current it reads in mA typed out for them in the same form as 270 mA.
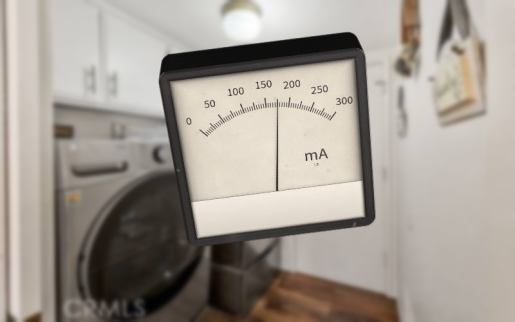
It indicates 175 mA
